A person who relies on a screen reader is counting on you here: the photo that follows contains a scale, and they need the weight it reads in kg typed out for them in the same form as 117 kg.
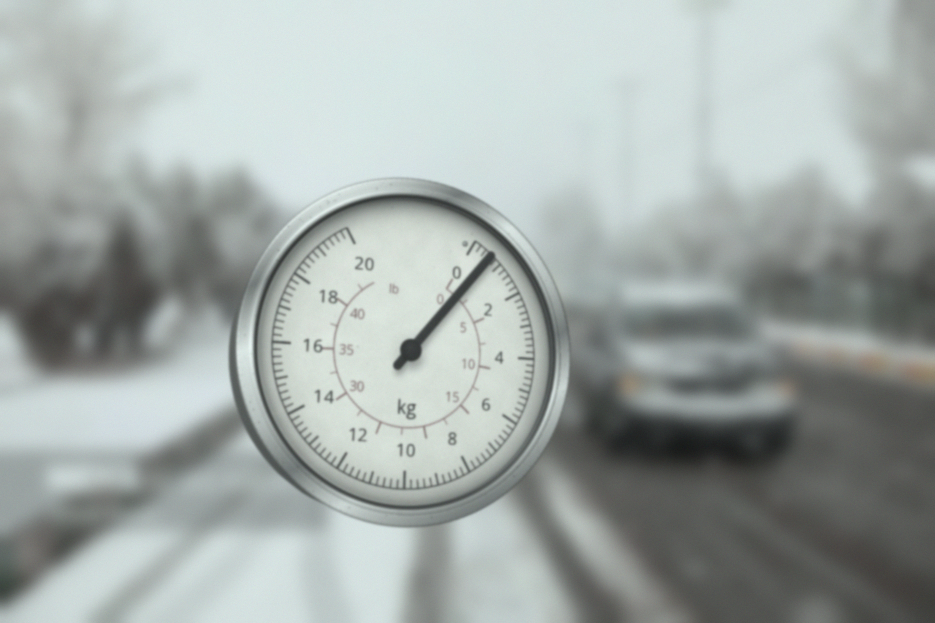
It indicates 0.6 kg
